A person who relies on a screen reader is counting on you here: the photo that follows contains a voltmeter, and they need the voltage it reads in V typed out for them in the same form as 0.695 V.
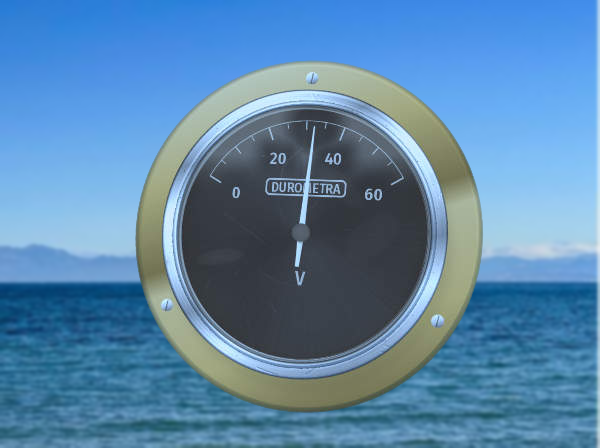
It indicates 32.5 V
